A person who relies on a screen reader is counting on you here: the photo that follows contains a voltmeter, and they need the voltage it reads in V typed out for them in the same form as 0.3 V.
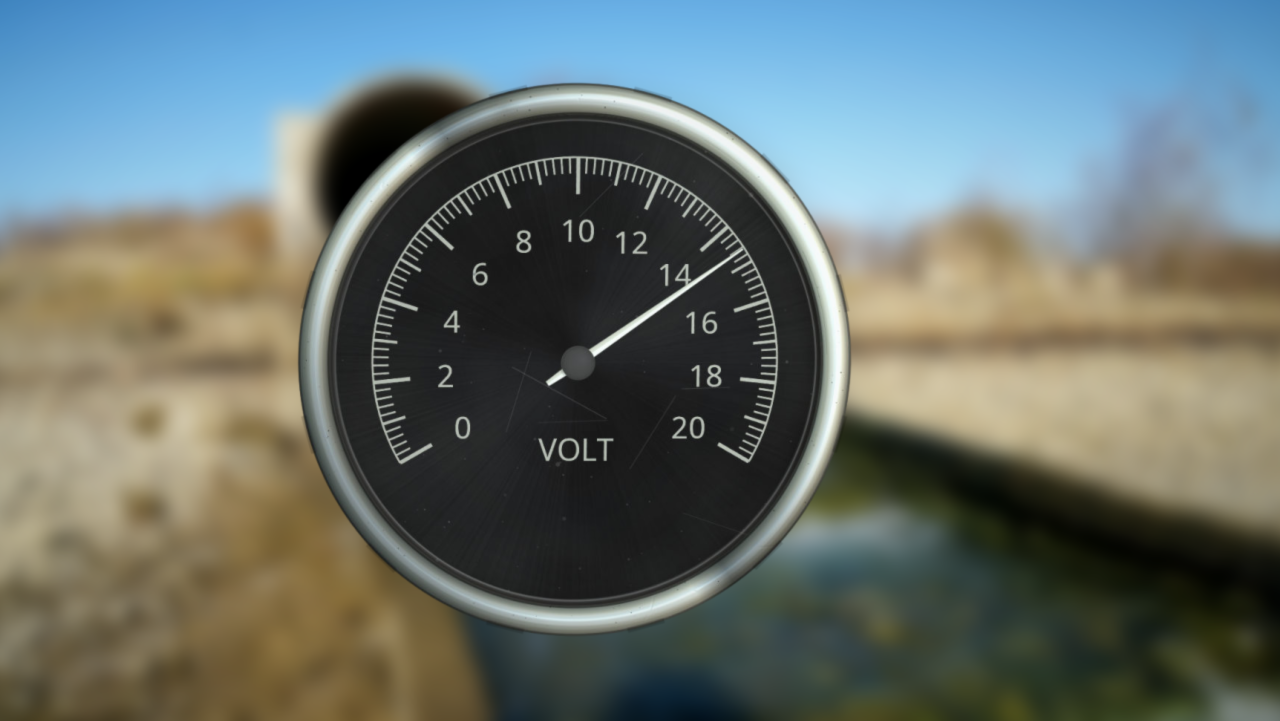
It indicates 14.6 V
